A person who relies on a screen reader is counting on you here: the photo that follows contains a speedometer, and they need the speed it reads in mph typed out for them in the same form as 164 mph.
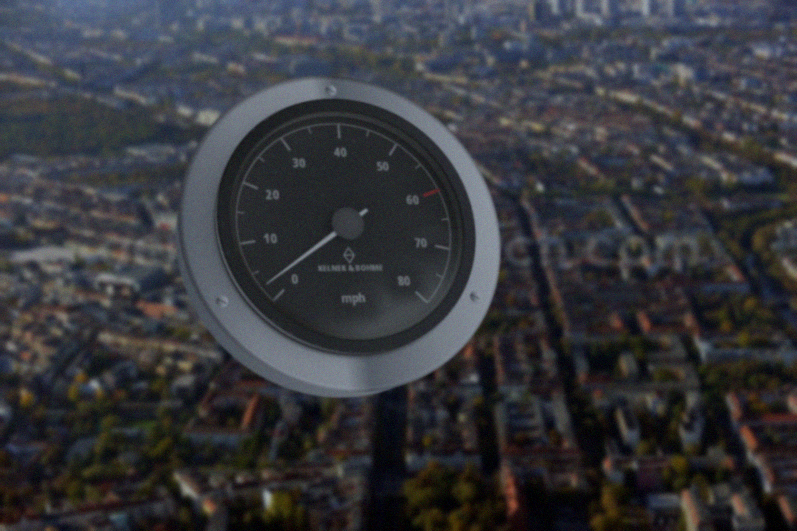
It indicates 2.5 mph
